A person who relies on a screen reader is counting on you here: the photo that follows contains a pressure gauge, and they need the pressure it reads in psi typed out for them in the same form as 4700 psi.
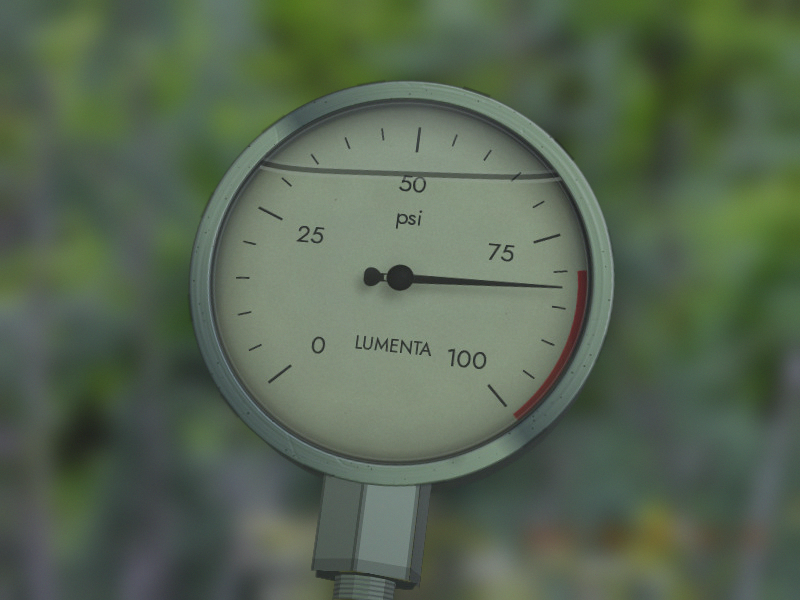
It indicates 82.5 psi
